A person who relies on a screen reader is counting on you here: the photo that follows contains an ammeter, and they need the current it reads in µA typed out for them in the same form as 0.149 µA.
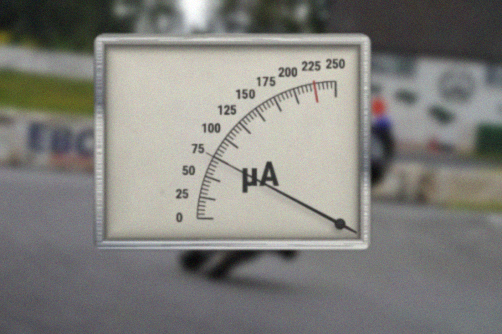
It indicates 75 µA
